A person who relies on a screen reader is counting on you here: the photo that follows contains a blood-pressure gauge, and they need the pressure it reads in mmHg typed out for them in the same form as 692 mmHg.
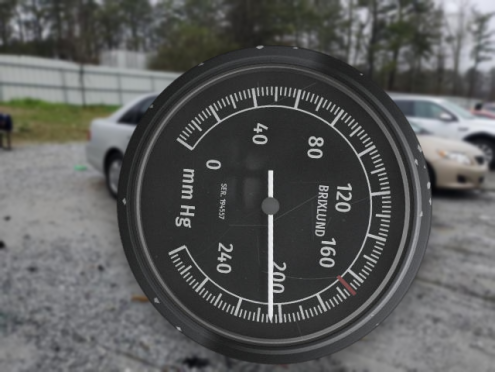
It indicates 204 mmHg
